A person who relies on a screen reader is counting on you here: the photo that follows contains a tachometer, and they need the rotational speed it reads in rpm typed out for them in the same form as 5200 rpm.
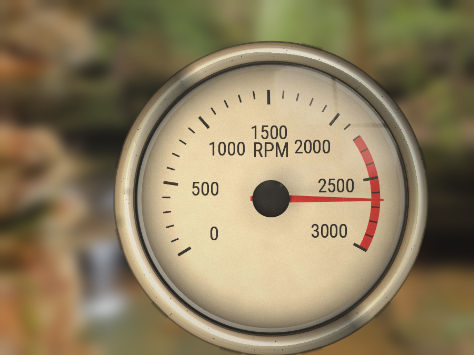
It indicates 2650 rpm
